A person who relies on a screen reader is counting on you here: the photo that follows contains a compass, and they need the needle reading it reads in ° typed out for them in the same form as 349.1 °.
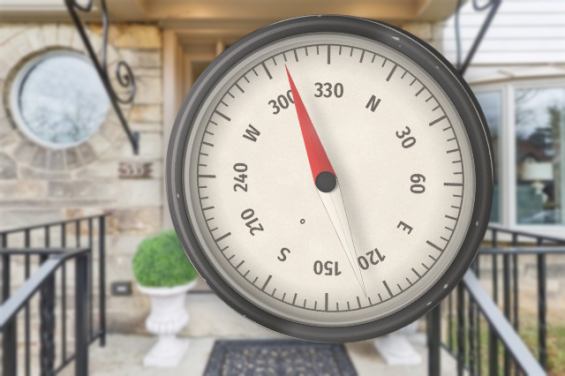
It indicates 310 °
